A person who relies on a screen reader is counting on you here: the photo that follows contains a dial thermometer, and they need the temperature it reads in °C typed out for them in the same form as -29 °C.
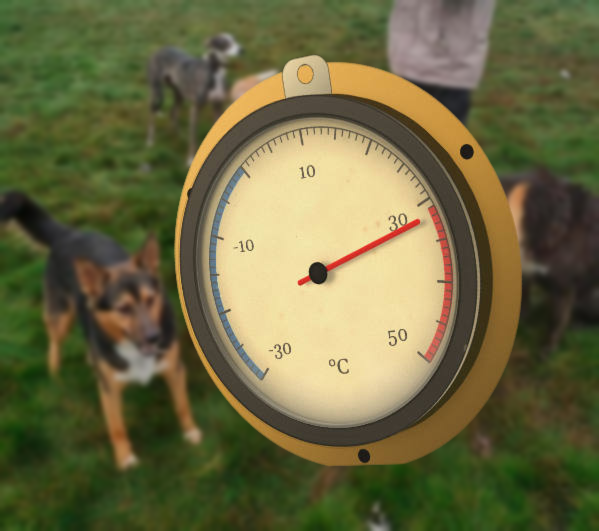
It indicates 32 °C
